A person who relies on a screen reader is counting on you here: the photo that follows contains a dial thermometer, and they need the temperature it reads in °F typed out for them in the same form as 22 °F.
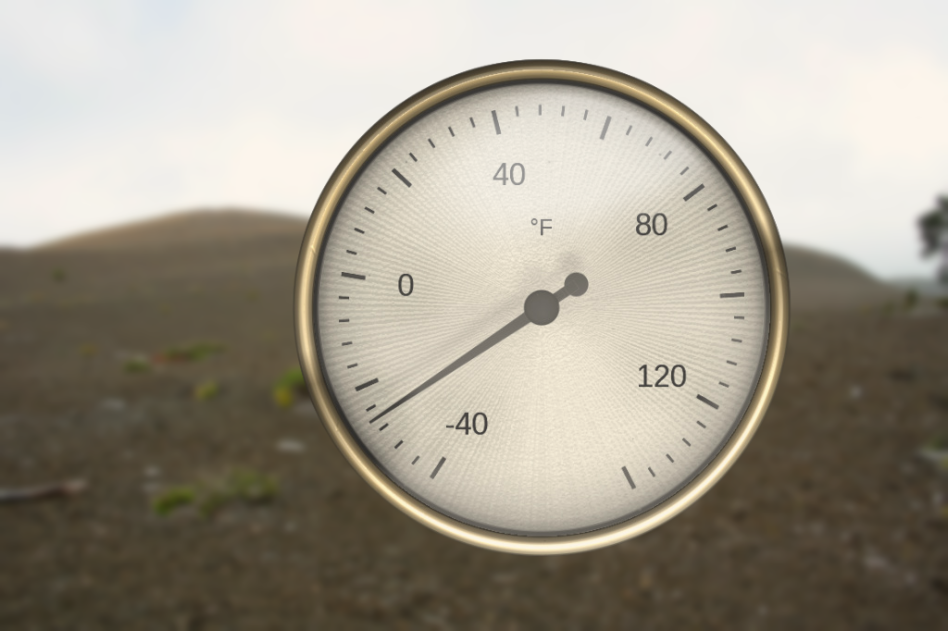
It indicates -26 °F
